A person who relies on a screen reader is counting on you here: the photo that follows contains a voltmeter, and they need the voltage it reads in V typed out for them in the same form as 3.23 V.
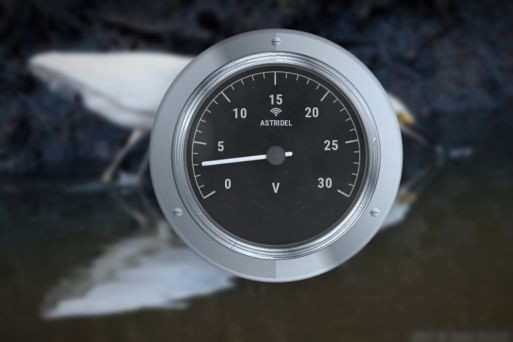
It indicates 3 V
